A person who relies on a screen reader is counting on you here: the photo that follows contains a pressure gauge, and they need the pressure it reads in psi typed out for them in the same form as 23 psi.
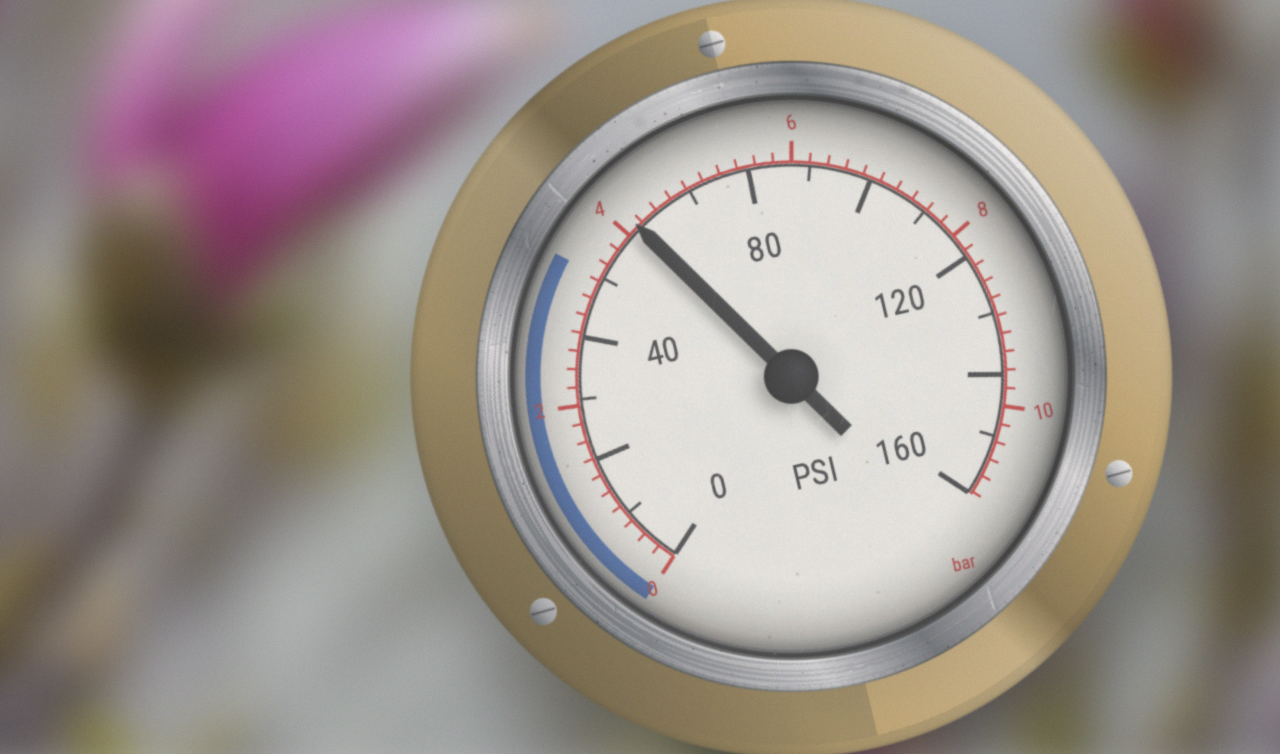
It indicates 60 psi
